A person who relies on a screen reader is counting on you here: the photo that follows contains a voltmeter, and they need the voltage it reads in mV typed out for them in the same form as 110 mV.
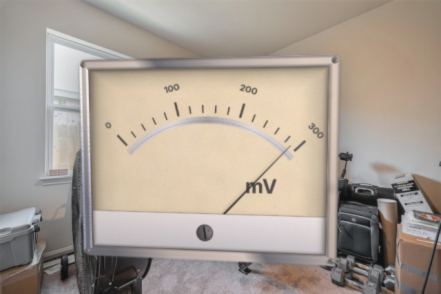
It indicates 290 mV
